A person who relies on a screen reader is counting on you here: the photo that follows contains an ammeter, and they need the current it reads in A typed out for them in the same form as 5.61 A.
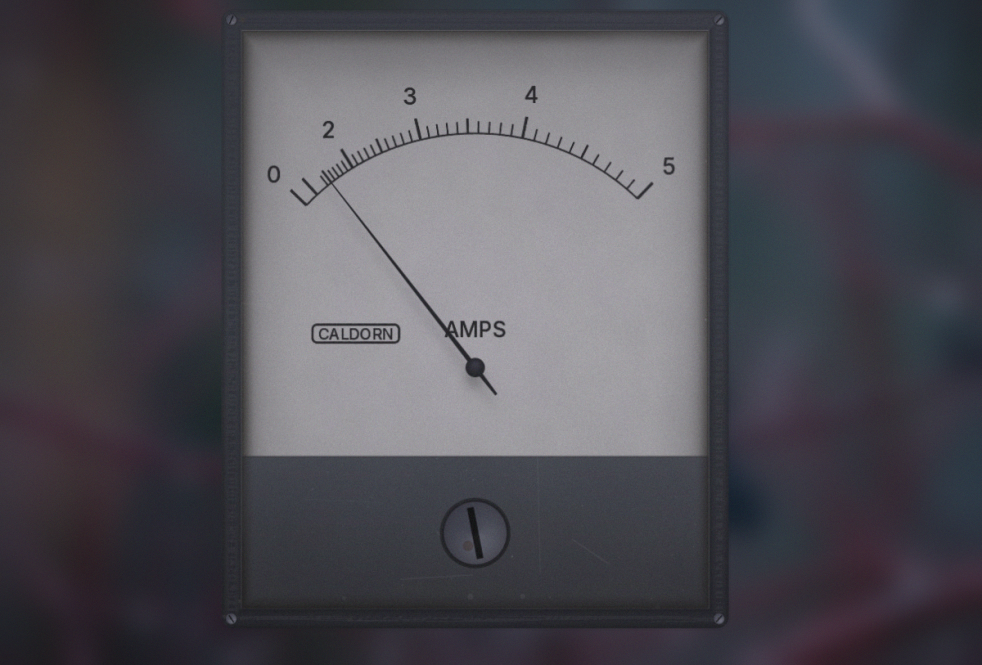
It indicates 1.5 A
